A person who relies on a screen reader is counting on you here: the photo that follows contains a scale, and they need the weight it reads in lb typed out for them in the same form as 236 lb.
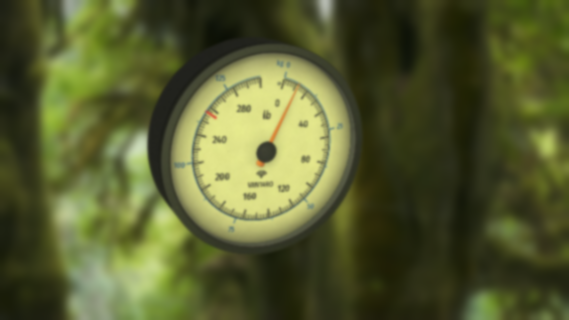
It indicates 10 lb
